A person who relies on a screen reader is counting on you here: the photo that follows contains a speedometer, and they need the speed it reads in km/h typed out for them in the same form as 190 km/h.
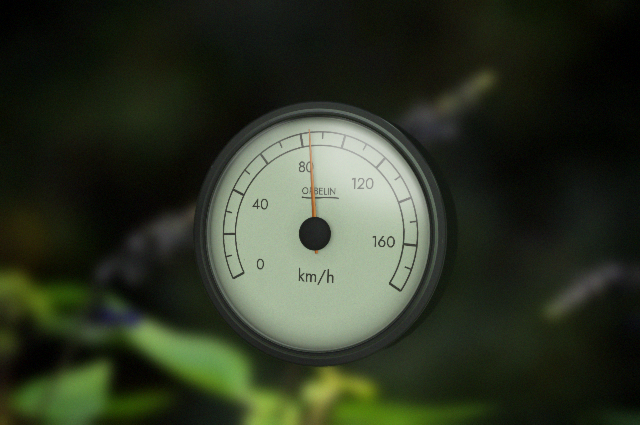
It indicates 85 km/h
